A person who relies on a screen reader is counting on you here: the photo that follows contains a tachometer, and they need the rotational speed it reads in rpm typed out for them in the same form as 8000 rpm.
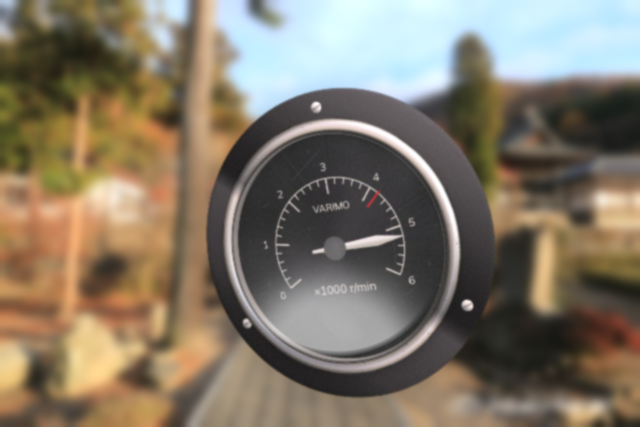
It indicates 5200 rpm
